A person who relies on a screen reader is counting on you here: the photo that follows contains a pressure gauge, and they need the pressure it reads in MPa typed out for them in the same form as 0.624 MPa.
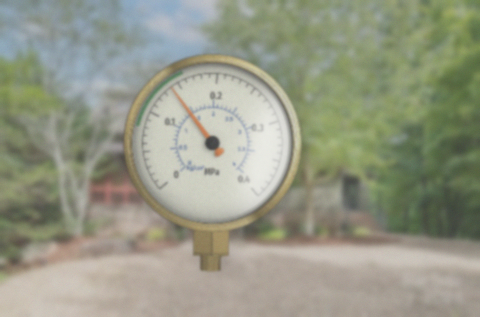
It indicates 0.14 MPa
